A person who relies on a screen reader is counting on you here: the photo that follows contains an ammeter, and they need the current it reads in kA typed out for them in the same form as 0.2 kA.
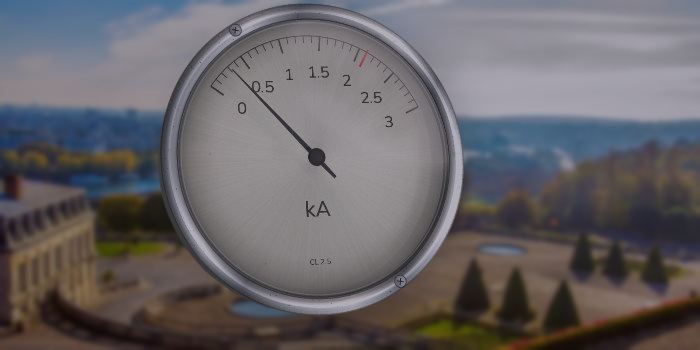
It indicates 0.3 kA
